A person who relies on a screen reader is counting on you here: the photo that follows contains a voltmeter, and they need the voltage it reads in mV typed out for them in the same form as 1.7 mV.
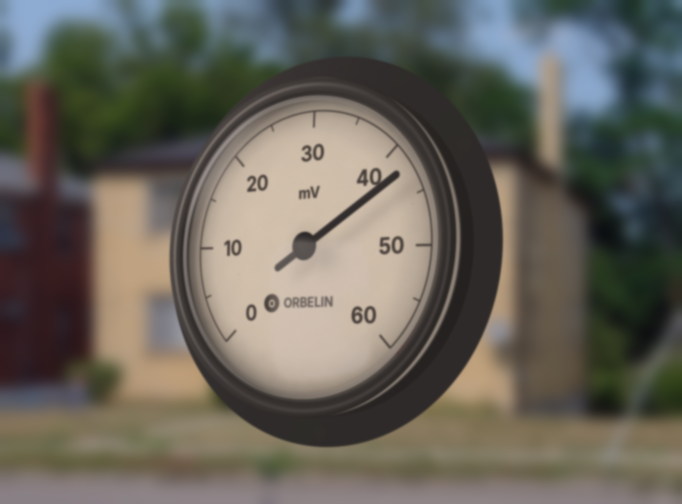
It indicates 42.5 mV
